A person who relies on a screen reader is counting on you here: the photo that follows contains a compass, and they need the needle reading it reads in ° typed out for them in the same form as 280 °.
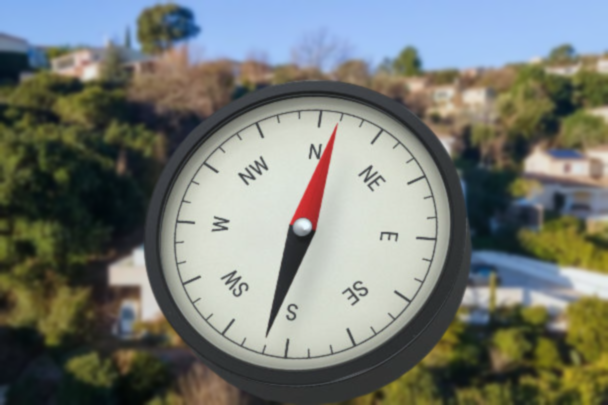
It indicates 10 °
